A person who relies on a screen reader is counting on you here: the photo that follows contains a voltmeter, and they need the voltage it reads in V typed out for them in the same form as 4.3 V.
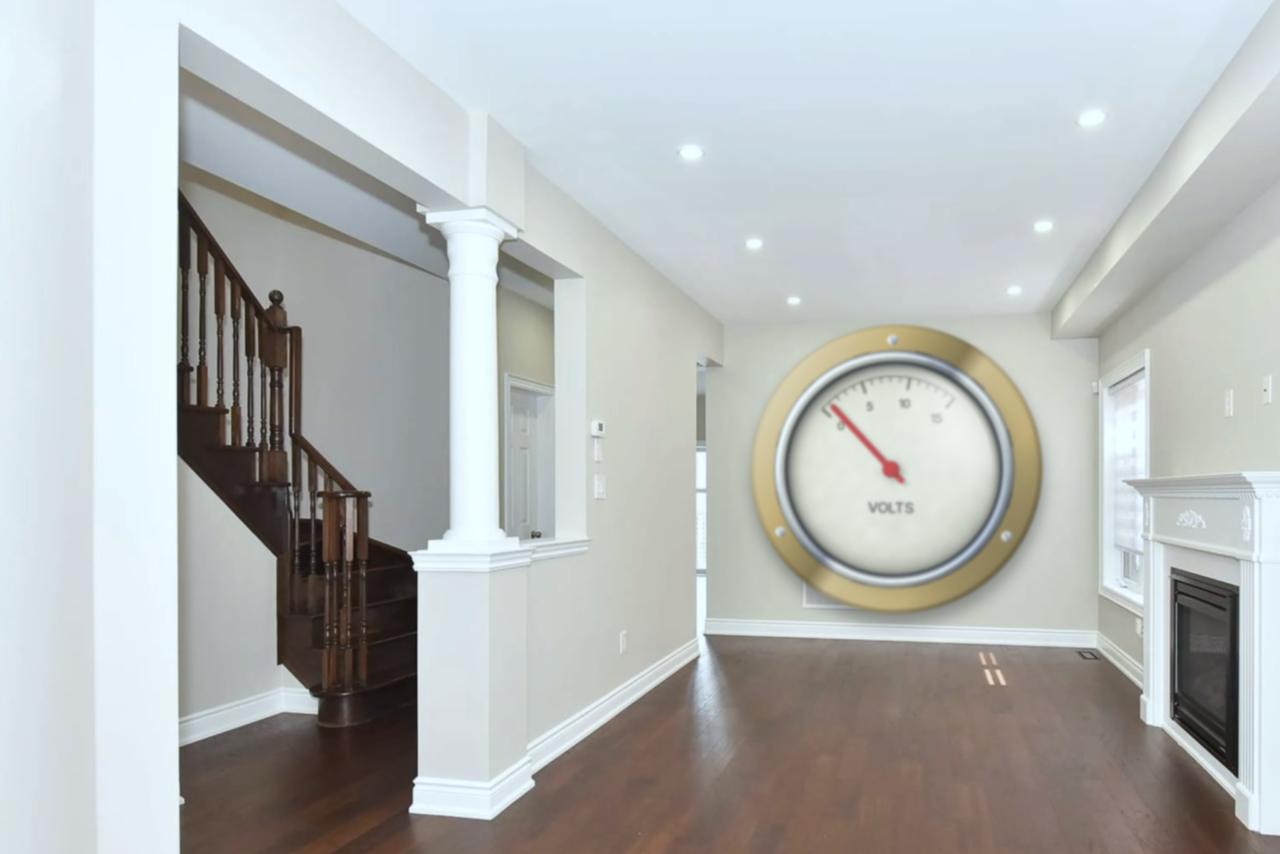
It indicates 1 V
